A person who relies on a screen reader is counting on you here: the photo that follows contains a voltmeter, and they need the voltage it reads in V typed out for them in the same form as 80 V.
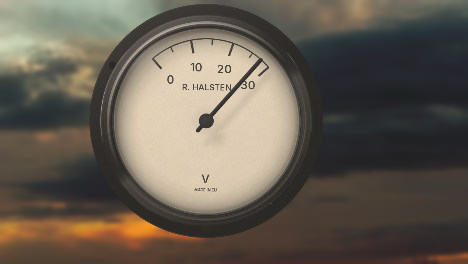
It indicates 27.5 V
